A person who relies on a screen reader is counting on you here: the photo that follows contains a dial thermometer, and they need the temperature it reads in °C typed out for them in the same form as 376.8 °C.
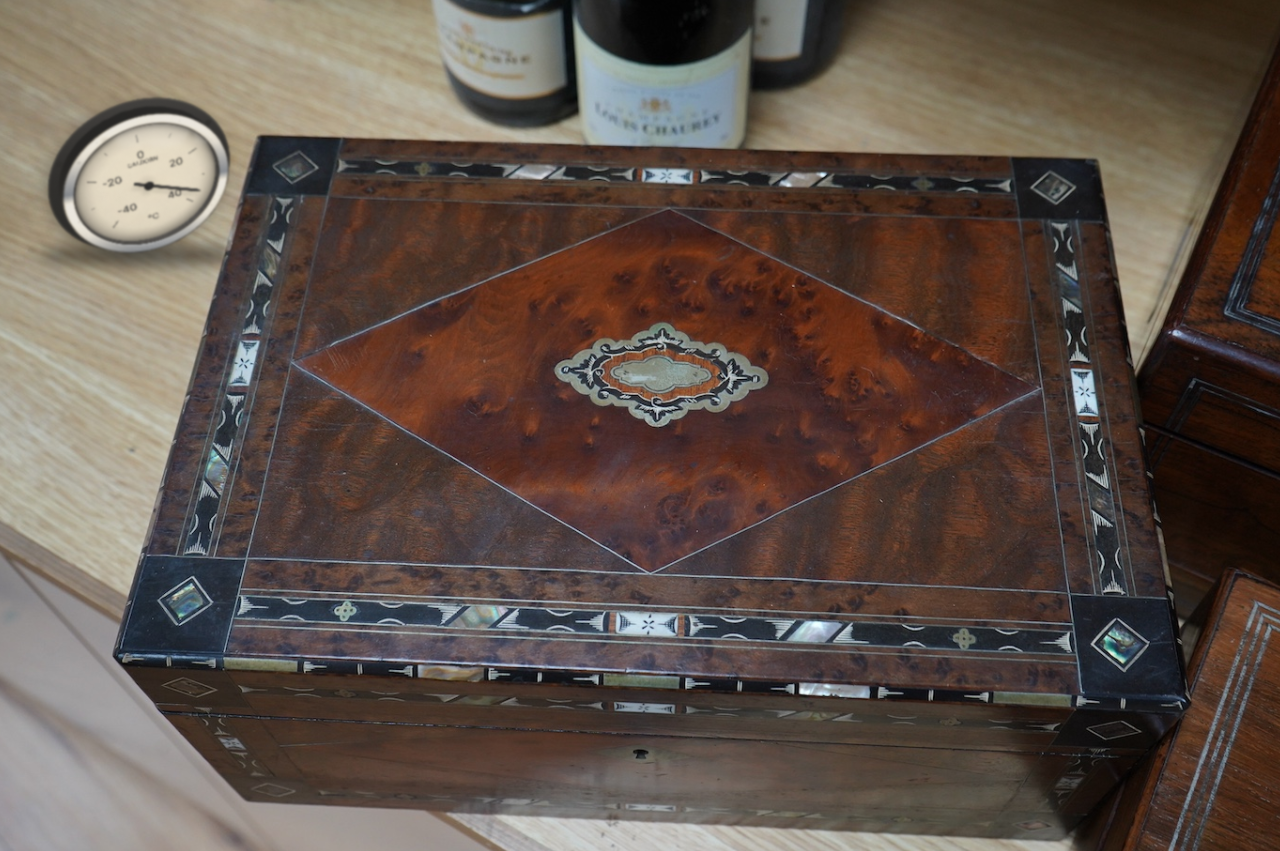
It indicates 35 °C
